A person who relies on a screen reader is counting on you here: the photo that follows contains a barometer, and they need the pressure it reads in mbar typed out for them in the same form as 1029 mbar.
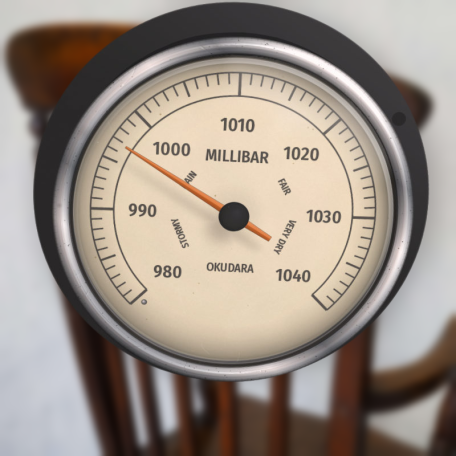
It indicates 997 mbar
